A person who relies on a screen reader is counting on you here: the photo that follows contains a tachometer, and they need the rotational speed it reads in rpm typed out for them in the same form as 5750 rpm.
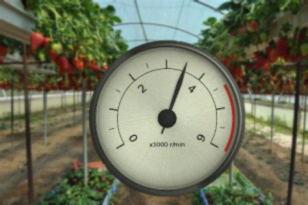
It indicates 3500 rpm
